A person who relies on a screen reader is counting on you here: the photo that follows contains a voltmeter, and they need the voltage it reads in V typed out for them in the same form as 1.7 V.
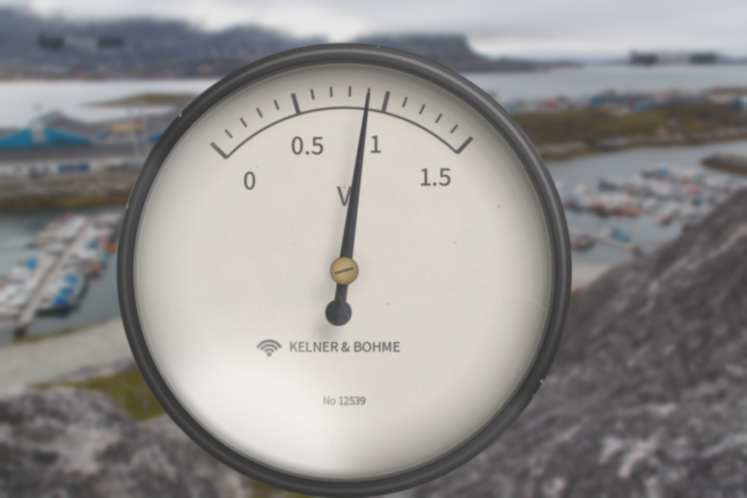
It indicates 0.9 V
